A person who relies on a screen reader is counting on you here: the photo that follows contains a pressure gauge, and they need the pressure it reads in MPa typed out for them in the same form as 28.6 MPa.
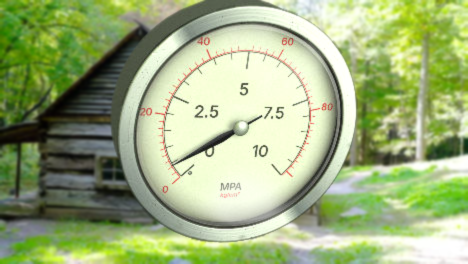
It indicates 0.5 MPa
